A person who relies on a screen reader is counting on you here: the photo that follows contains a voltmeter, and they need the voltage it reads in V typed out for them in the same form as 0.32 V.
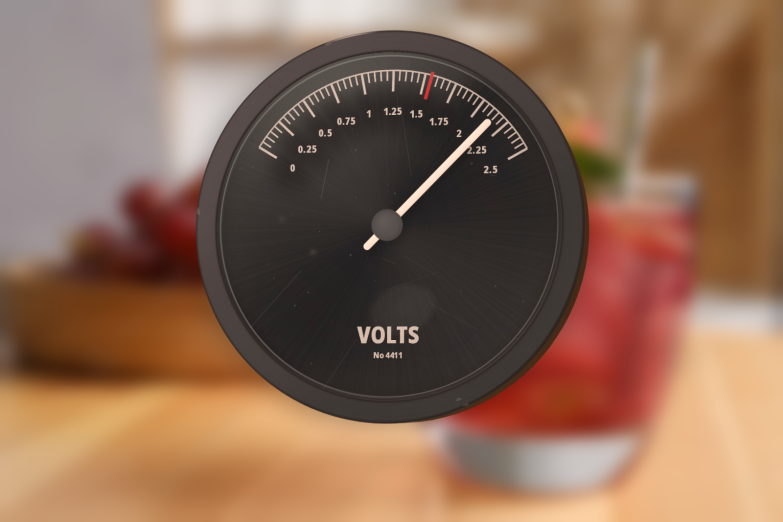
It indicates 2.15 V
